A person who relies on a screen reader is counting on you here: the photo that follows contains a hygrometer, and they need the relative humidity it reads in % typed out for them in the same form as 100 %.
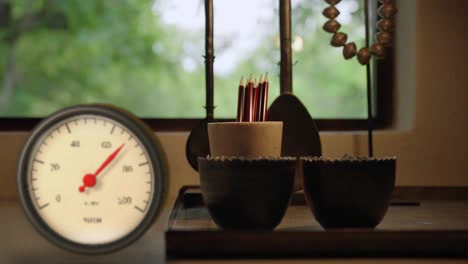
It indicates 68 %
